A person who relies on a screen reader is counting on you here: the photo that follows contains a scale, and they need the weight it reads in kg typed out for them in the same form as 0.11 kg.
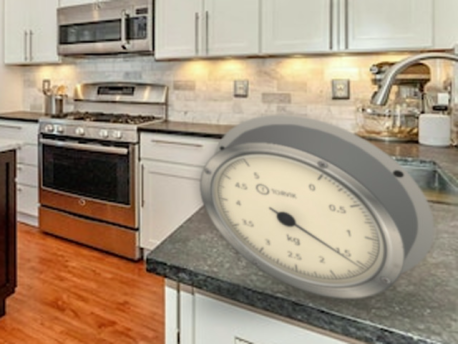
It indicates 1.5 kg
